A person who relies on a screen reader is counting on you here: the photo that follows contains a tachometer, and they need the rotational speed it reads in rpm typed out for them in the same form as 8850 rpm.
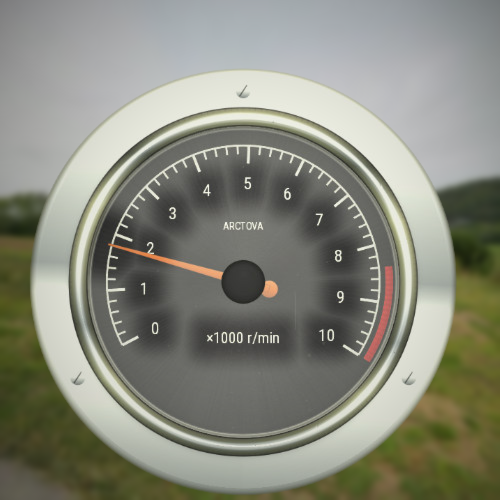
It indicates 1800 rpm
